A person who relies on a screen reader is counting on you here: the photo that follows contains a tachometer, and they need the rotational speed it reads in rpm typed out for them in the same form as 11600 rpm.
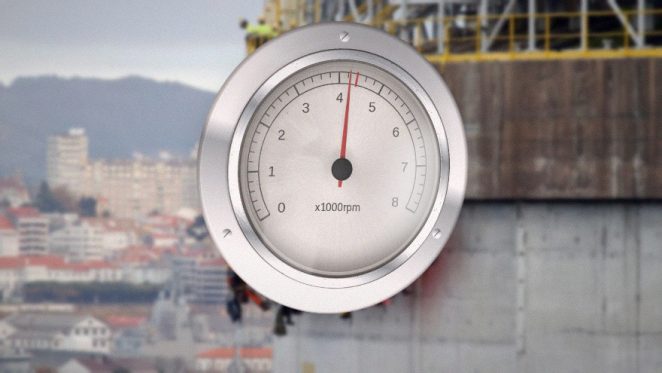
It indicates 4200 rpm
